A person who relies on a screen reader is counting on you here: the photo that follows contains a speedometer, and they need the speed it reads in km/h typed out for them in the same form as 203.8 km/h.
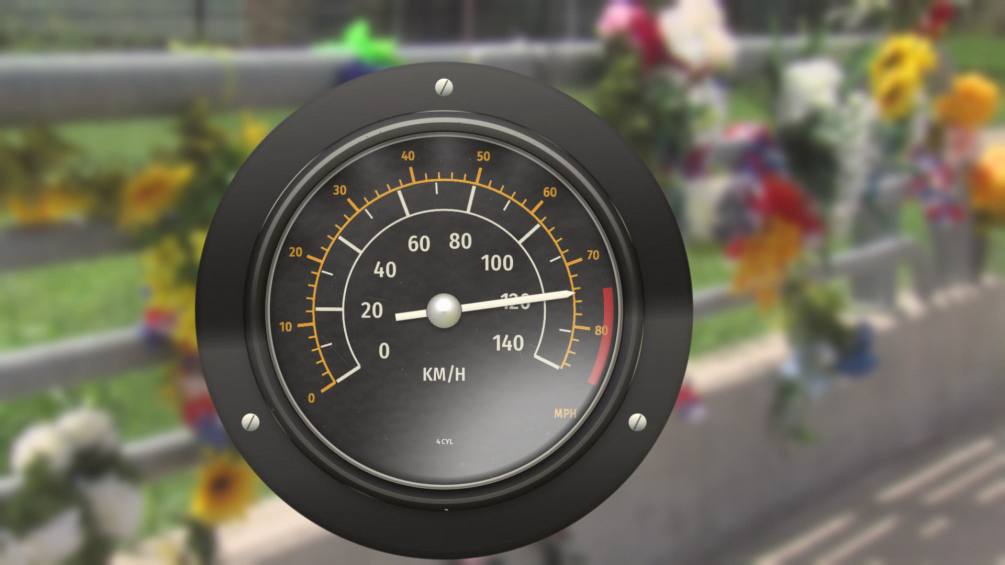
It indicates 120 km/h
